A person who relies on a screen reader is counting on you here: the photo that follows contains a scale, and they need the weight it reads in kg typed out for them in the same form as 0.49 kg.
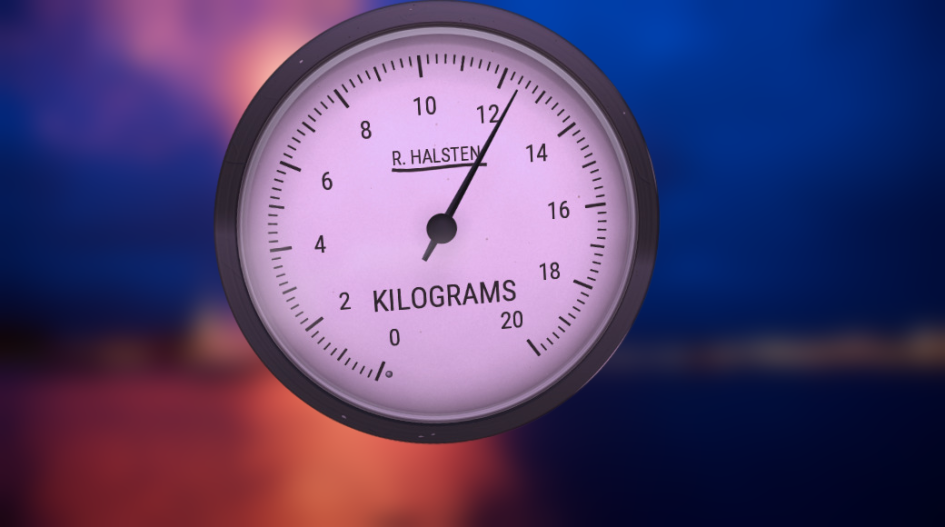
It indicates 12.4 kg
